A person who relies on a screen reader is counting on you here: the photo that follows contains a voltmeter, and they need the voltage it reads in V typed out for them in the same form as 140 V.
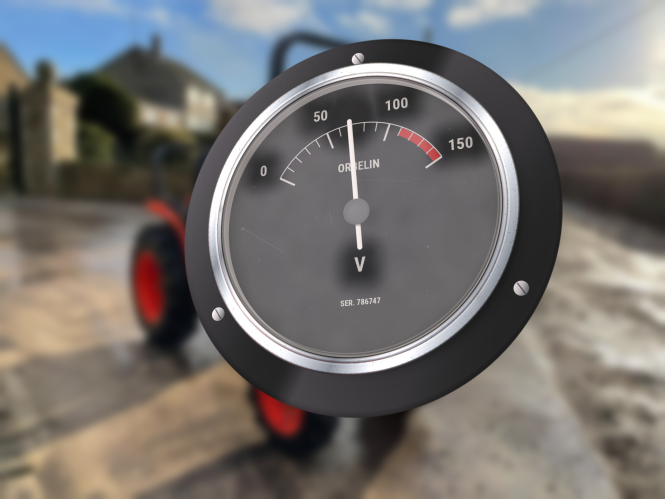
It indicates 70 V
